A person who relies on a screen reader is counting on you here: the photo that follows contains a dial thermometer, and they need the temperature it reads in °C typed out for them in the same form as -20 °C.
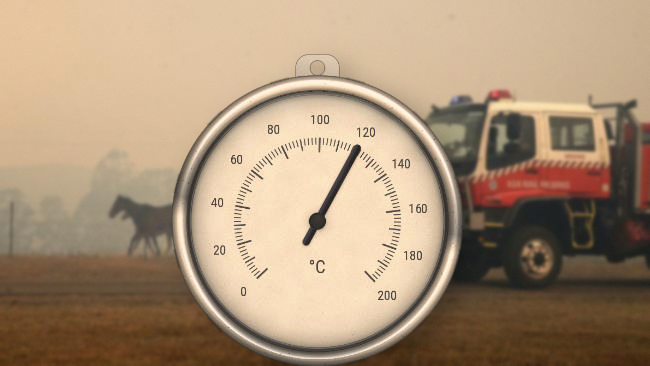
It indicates 120 °C
